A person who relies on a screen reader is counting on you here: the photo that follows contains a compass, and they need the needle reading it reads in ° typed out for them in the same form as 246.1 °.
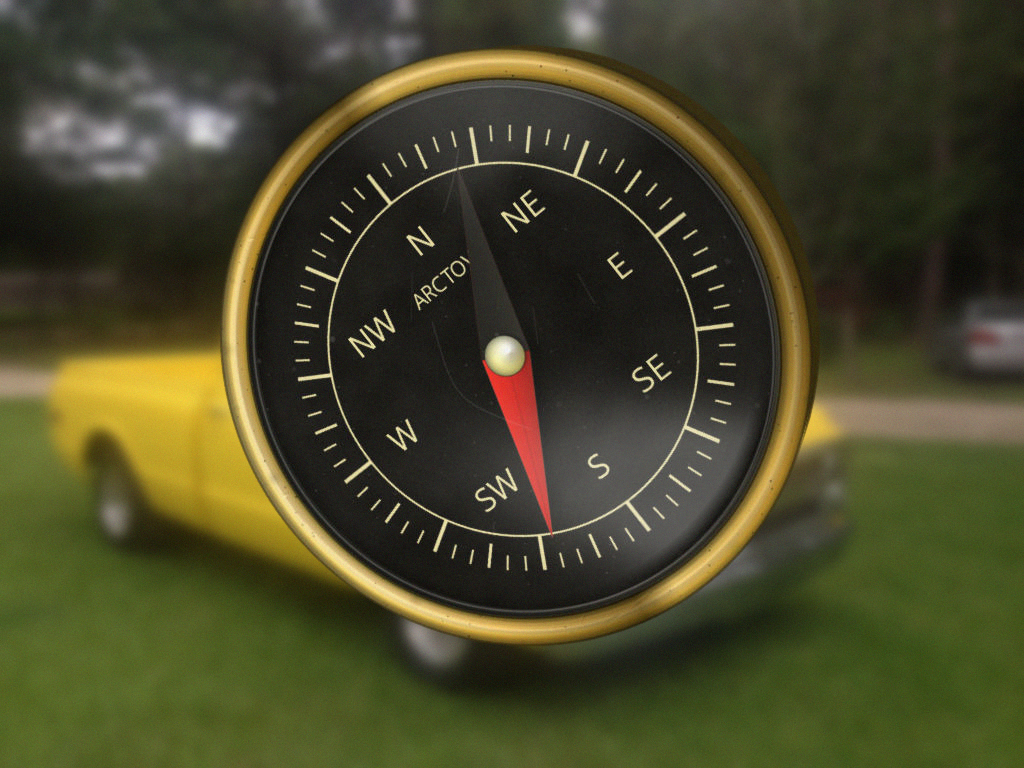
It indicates 205 °
